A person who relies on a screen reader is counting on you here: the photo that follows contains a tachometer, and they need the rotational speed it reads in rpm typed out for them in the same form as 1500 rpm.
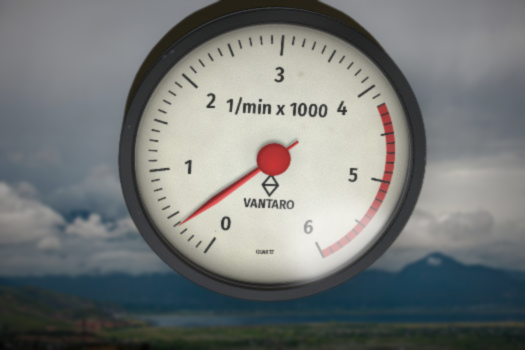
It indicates 400 rpm
